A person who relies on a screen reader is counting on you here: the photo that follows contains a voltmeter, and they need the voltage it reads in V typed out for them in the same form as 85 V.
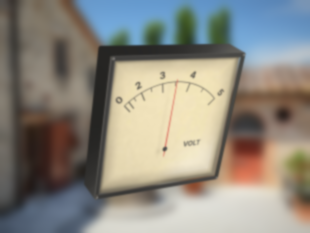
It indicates 3.5 V
